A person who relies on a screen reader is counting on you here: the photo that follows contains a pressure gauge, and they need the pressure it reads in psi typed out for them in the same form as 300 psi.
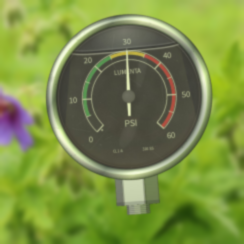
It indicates 30 psi
